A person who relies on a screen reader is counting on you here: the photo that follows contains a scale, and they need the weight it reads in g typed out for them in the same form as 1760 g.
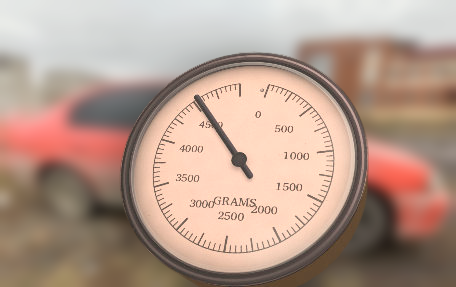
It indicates 4550 g
